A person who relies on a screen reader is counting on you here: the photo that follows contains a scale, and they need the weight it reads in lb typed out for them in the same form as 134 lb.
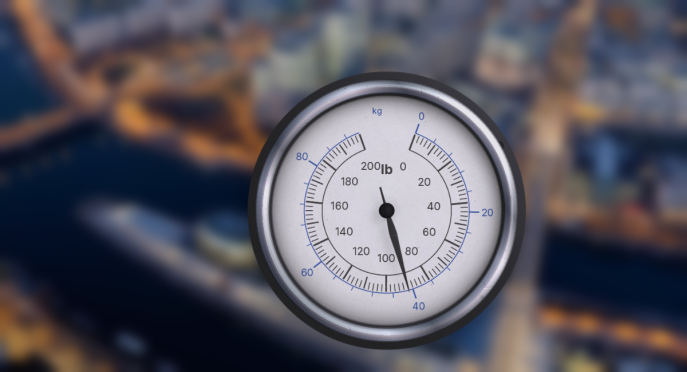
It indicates 90 lb
